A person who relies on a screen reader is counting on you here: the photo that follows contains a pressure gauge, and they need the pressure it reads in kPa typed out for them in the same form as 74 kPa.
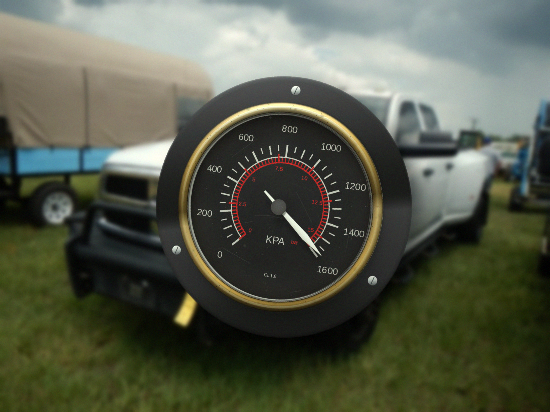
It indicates 1575 kPa
